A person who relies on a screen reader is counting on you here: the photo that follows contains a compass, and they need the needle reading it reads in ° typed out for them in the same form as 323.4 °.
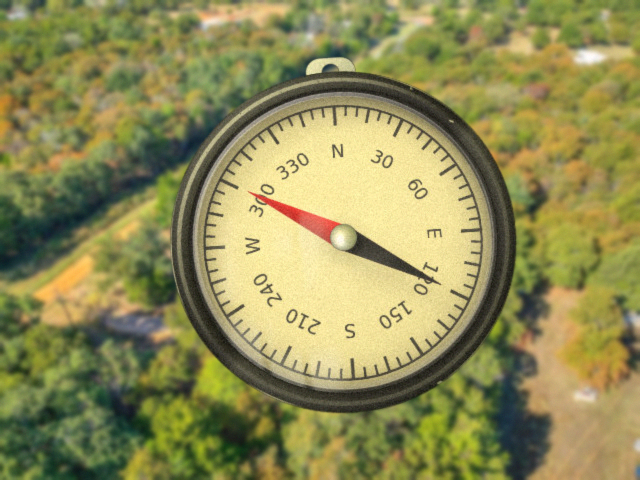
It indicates 300 °
